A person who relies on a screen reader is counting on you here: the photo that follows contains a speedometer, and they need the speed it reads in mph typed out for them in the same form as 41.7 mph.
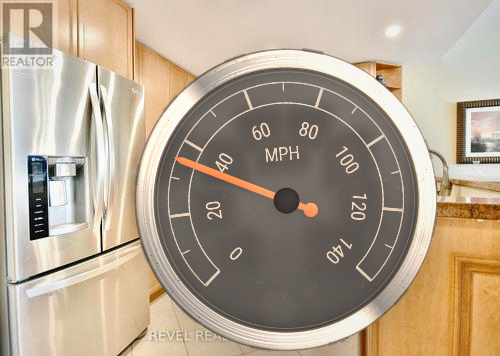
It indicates 35 mph
